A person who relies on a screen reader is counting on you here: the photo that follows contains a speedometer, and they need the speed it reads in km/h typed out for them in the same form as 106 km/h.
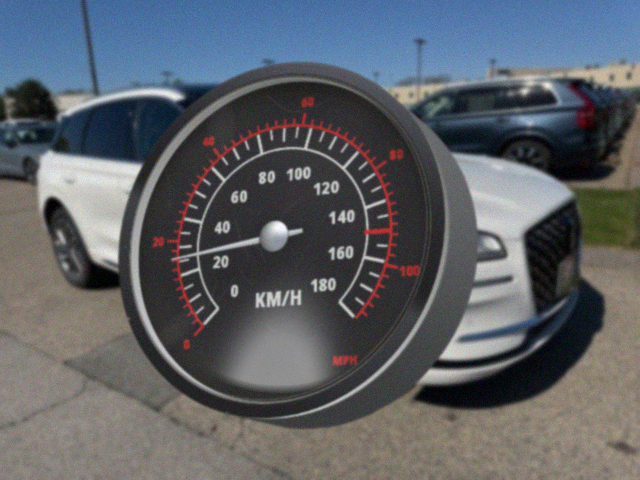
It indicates 25 km/h
